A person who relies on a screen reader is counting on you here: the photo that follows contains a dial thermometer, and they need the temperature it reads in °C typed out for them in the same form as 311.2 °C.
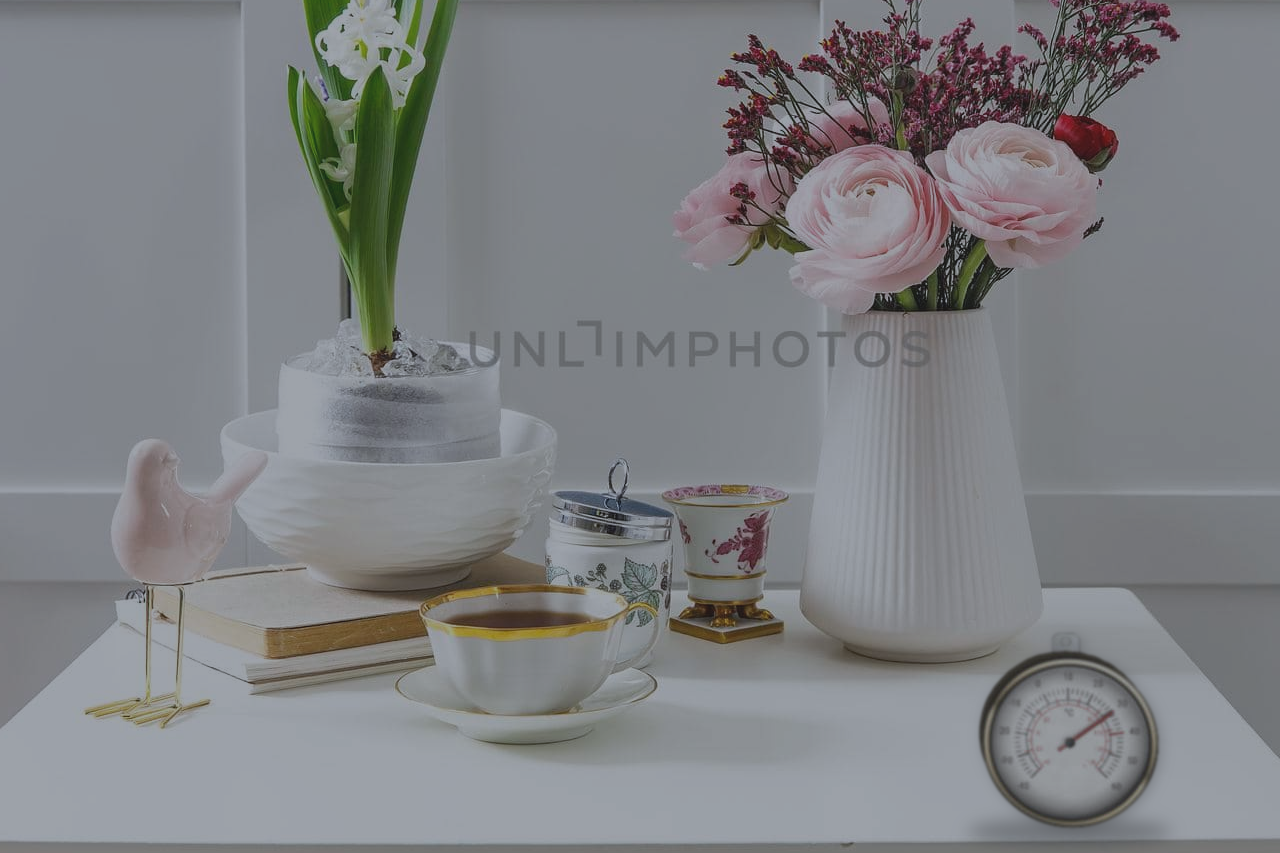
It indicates 30 °C
